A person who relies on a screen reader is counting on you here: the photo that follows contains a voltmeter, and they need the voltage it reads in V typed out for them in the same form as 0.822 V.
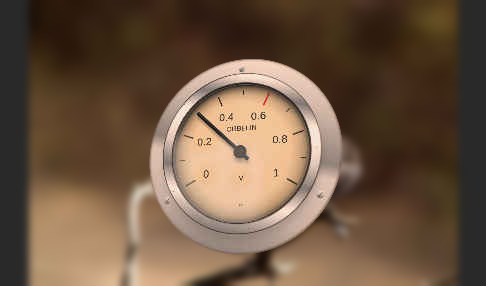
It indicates 0.3 V
